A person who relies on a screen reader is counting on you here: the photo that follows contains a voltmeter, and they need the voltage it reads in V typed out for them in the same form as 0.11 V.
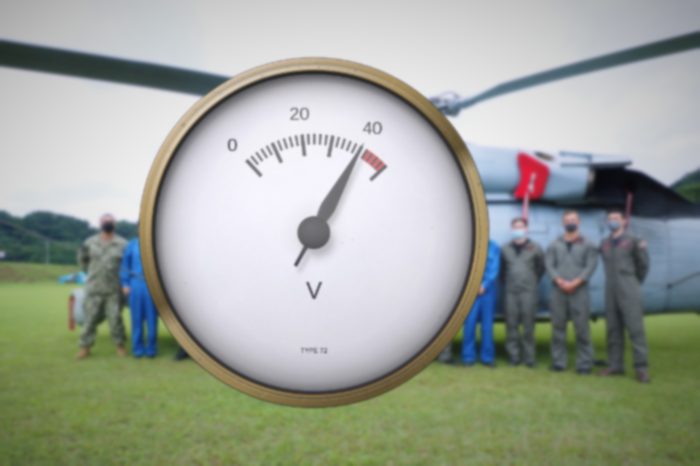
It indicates 40 V
